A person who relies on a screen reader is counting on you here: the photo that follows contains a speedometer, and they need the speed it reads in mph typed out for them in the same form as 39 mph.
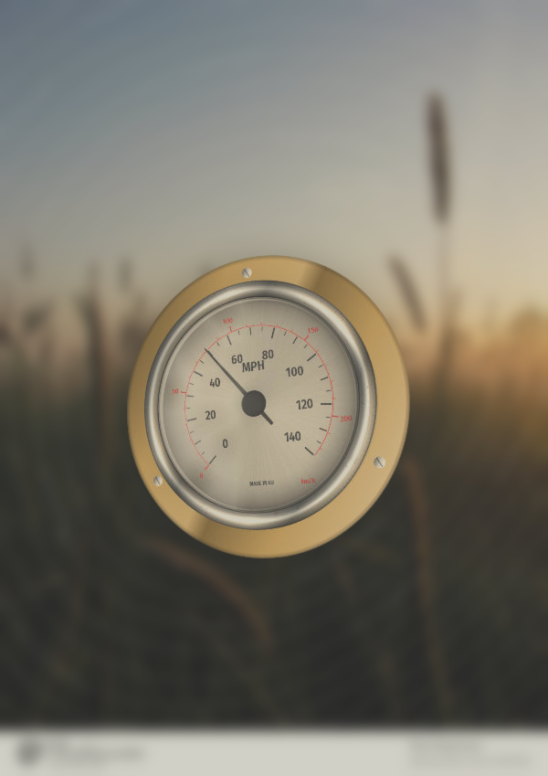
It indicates 50 mph
